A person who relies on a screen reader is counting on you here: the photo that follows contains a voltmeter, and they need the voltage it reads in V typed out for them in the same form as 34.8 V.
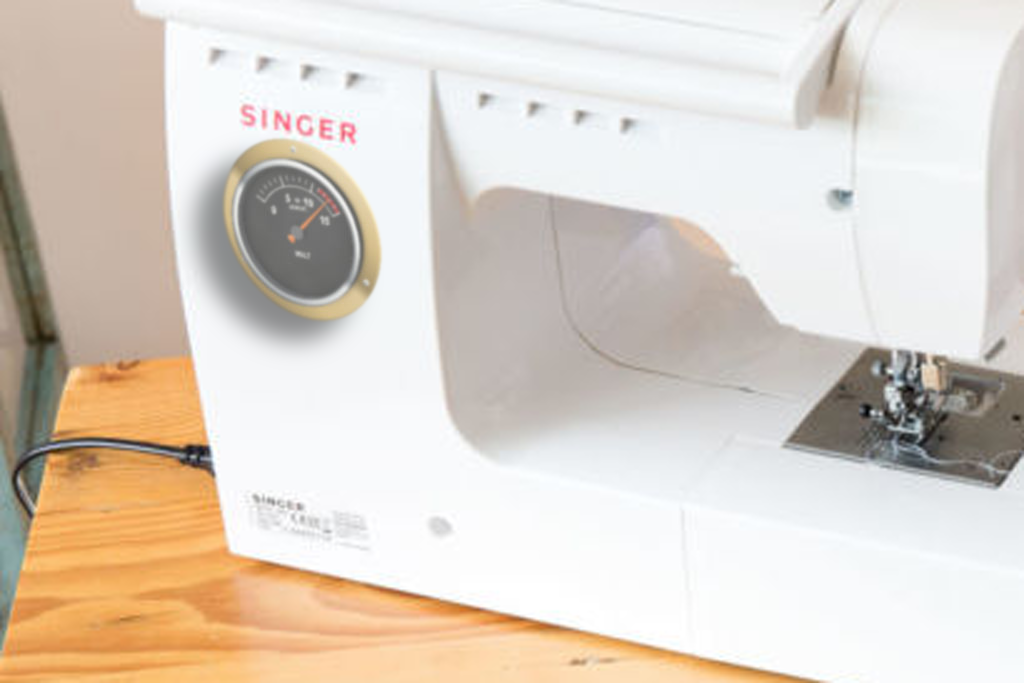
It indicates 13 V
